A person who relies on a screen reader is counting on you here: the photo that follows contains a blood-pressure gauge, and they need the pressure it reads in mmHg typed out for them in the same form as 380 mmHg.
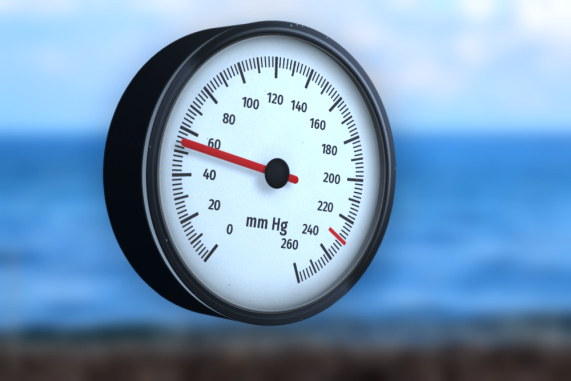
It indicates 54 mmHg
